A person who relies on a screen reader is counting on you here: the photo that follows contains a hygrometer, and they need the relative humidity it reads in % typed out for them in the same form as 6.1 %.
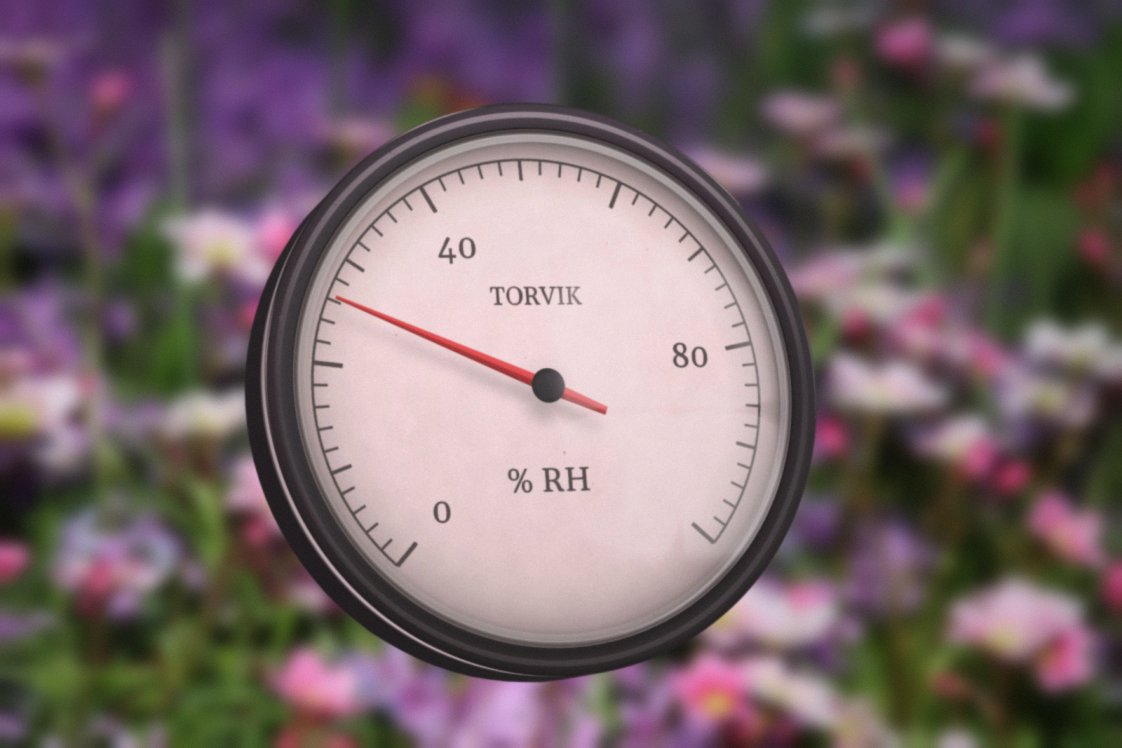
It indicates 26 %
